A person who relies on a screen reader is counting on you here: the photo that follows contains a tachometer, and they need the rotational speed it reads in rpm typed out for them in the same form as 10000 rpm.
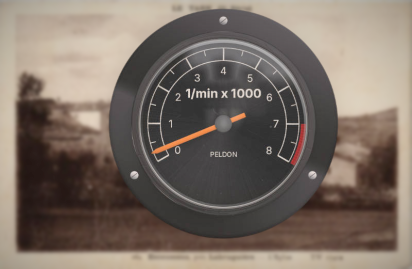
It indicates 250 rpm
